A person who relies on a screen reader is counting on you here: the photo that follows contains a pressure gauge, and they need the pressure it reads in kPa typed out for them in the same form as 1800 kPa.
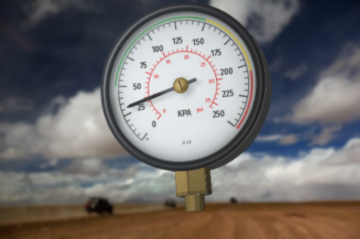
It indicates 30 kPa
